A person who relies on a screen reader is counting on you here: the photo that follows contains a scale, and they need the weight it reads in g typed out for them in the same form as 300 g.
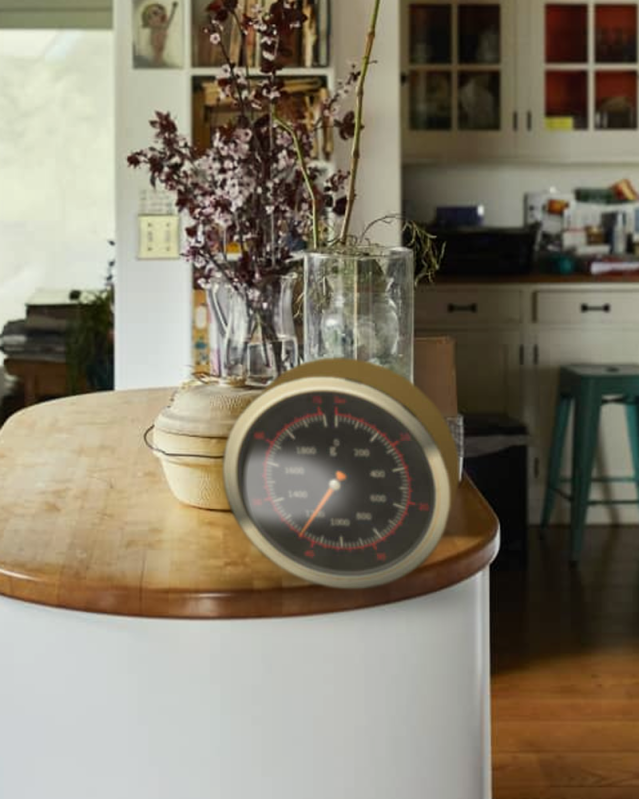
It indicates 1200 g
